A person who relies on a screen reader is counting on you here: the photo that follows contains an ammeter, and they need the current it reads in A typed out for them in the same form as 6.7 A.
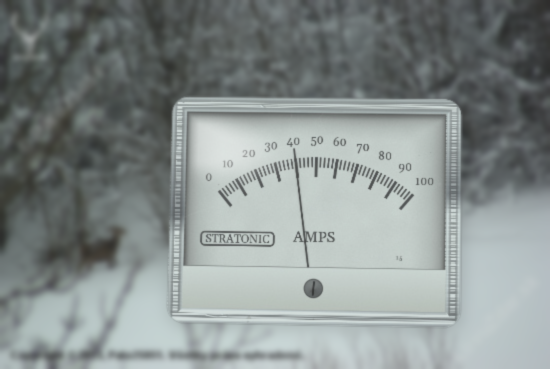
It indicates 40 A
